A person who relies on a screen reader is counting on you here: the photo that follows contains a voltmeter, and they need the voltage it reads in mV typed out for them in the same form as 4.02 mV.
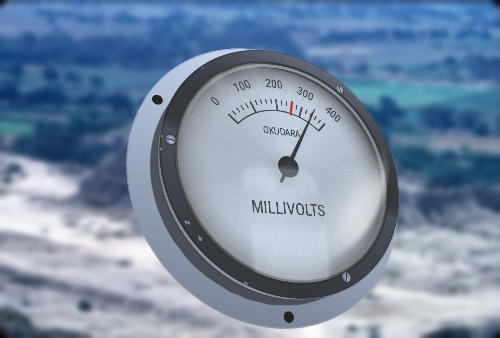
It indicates 340 mV
